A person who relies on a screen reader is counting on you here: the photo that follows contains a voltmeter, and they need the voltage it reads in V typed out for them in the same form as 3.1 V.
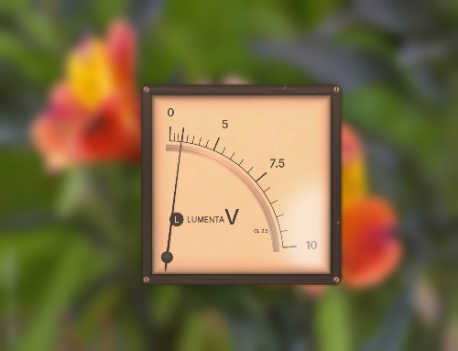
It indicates 2.5 V
